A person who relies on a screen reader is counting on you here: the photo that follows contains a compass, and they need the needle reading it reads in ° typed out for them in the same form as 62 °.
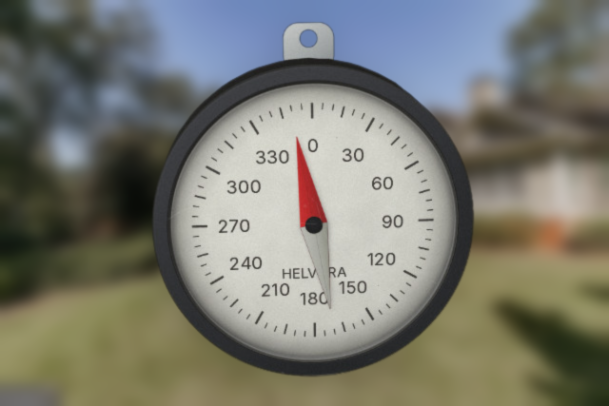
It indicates 350 °
